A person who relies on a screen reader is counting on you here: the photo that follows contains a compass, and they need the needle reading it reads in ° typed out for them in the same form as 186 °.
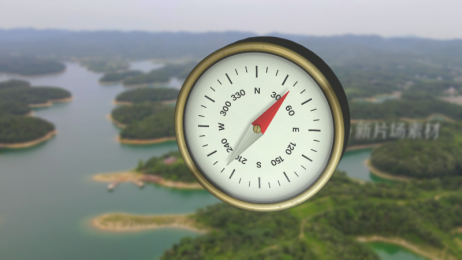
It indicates 40 °
